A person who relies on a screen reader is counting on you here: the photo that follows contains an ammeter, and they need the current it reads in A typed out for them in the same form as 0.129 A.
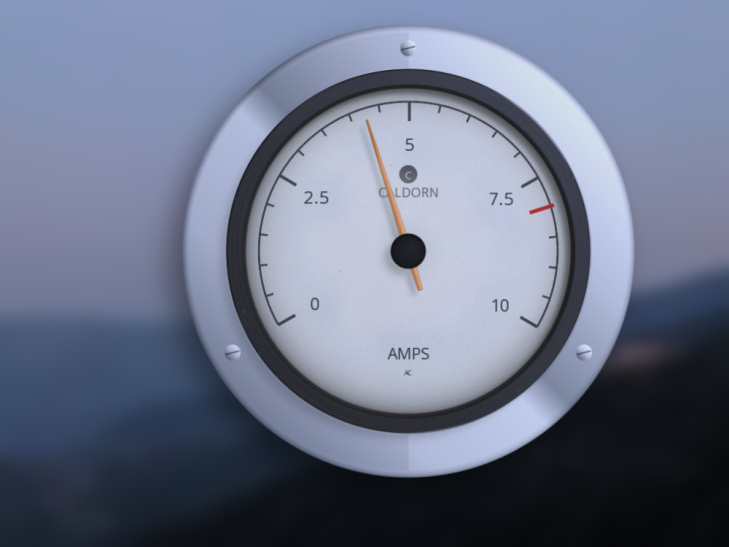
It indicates 4.25 A
